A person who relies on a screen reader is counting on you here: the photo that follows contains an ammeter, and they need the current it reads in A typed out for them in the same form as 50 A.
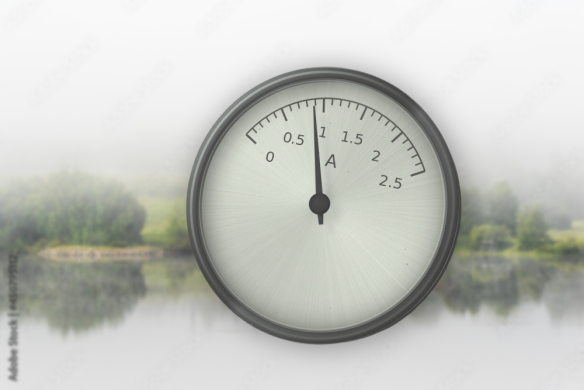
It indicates 0.9 A
